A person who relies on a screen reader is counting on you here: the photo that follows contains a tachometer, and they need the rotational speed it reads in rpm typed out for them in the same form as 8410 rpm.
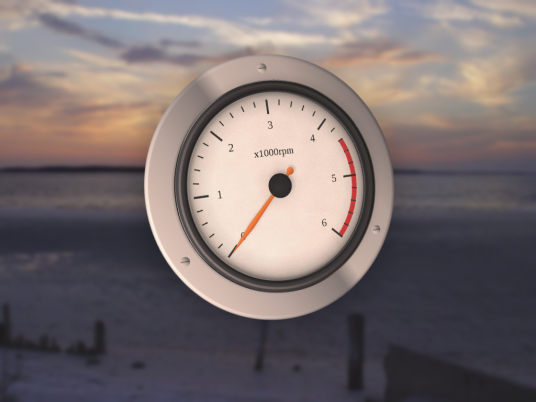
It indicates 0 rpm
